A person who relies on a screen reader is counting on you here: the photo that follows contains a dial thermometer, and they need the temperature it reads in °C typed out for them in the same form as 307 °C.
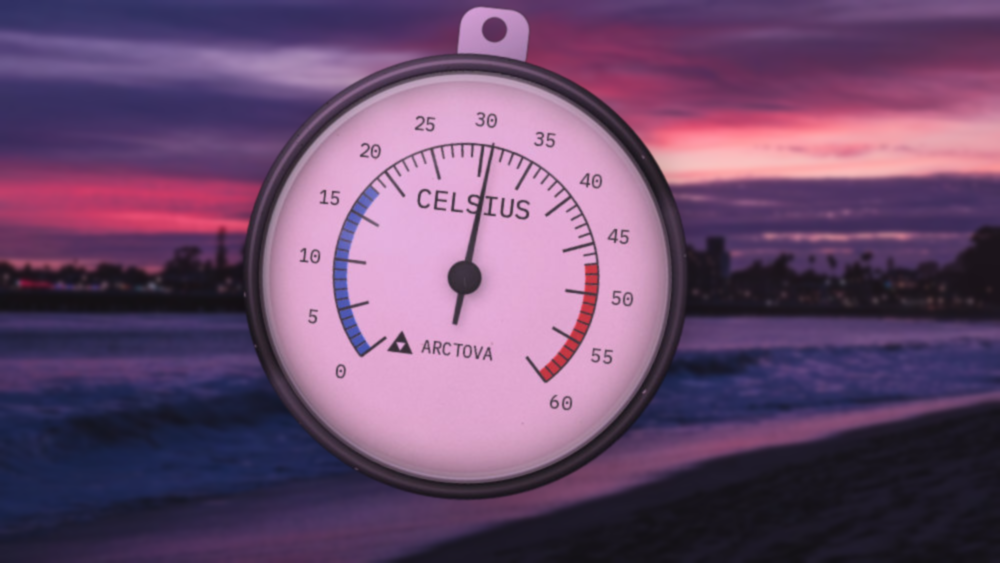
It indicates 31 °C
